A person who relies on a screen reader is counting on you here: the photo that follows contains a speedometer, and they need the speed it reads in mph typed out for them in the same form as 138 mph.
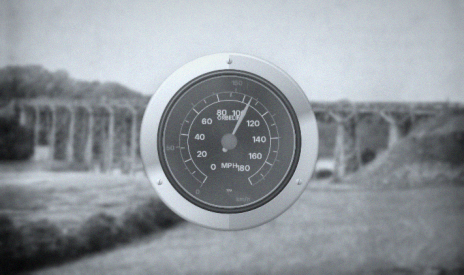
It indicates 105 mph
